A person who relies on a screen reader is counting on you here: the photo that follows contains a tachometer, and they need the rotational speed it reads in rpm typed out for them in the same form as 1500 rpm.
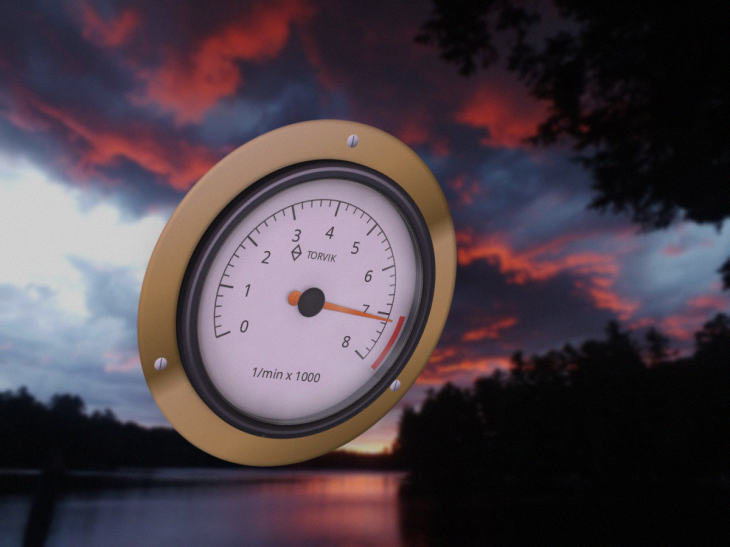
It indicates 7100 rpm
